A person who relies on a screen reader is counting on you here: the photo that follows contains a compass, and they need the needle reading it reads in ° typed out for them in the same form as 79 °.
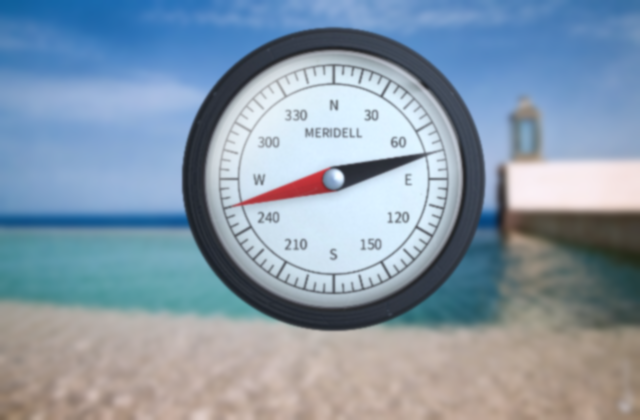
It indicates 255 °
